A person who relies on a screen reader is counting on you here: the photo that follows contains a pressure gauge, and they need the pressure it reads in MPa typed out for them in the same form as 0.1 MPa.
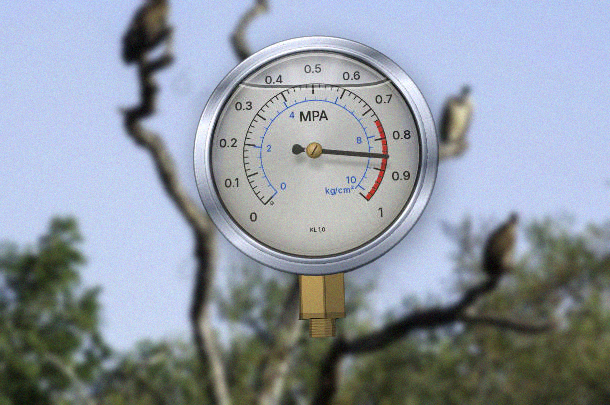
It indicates 0.86 MPa
